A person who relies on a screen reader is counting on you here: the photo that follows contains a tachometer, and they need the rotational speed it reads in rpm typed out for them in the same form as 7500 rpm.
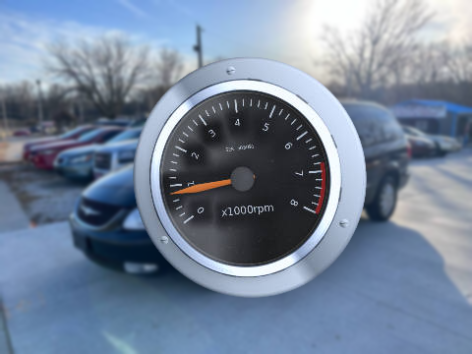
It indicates 800 rpm
